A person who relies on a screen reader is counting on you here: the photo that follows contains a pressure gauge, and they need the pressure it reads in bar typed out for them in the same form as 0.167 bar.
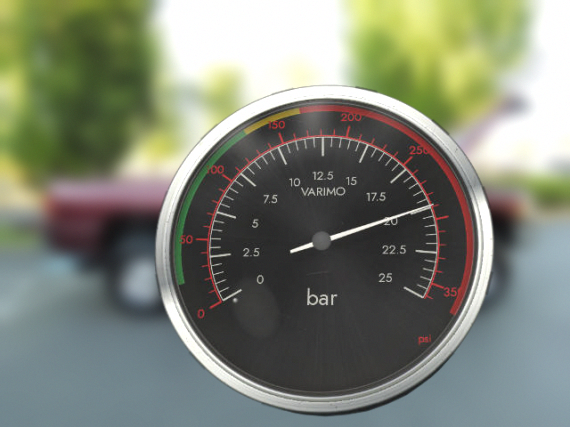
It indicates 20 bar
